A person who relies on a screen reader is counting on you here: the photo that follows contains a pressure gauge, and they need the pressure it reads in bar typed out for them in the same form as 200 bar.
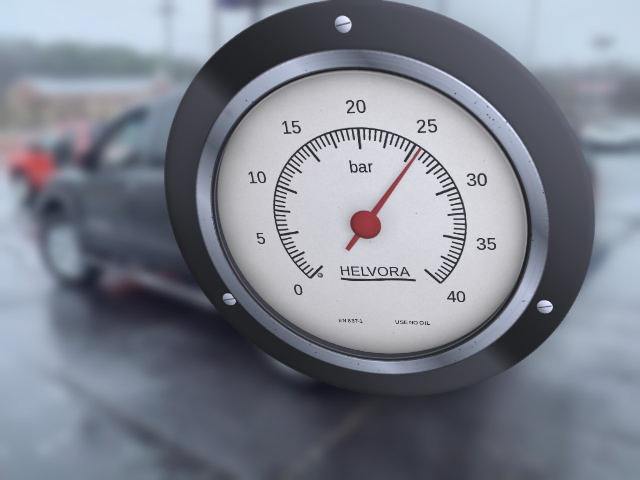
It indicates 25.5 bar
